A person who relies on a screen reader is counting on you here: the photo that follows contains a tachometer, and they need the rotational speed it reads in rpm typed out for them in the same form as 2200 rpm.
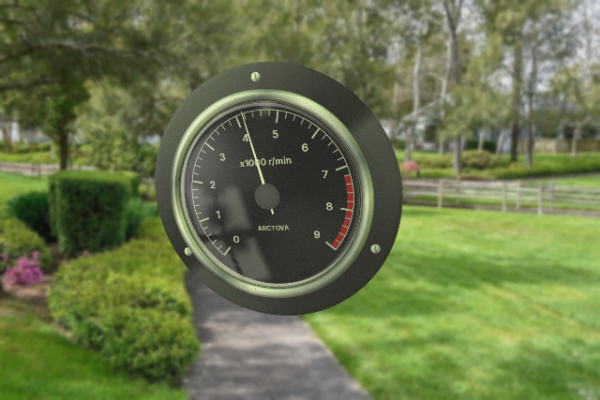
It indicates 4200 rpm
